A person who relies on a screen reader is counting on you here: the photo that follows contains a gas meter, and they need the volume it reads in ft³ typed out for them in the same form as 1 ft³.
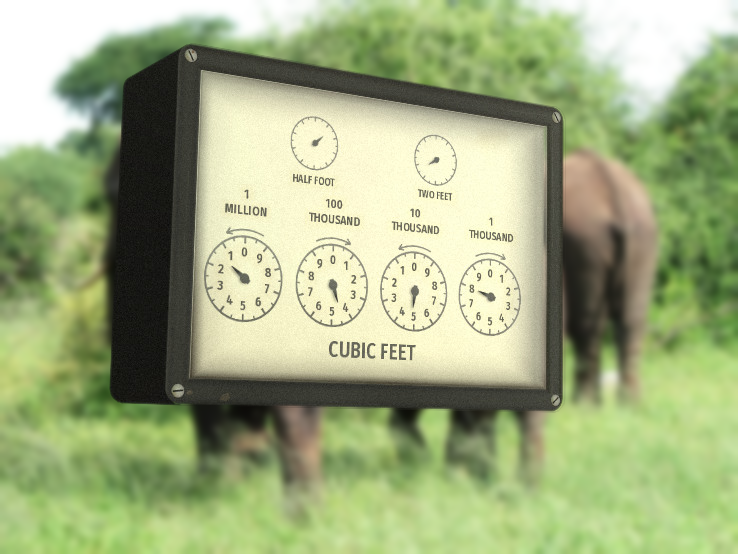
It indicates 144800 ft³
